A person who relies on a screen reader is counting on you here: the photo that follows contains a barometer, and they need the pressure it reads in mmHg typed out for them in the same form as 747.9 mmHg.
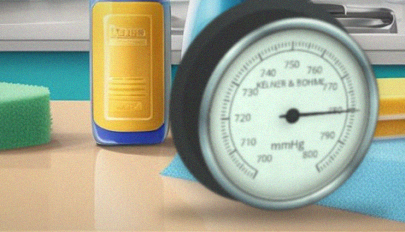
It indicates 780 mmHg
